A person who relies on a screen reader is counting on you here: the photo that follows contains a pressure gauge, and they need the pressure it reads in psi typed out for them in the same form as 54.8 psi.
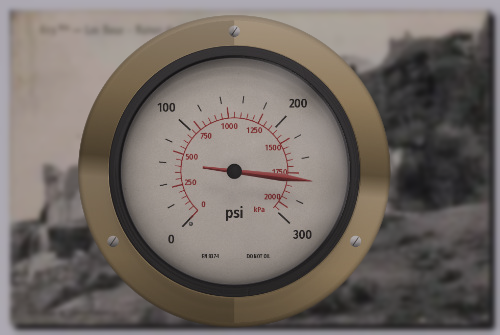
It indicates 260 psi
